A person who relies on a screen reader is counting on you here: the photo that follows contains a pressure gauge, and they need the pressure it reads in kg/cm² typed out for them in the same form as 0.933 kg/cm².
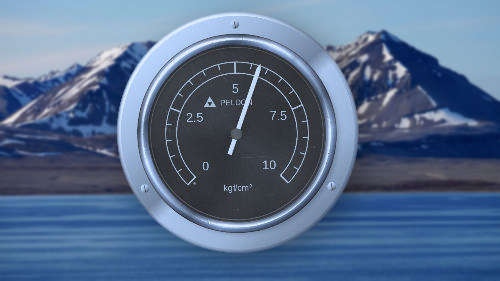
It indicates 5.75 kg/cm²
